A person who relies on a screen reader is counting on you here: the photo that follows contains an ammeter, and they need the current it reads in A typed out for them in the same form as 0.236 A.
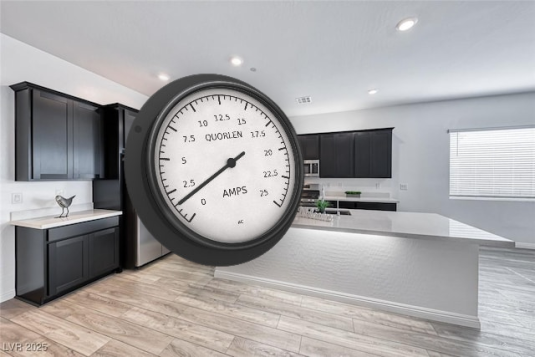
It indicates 1.5 A
